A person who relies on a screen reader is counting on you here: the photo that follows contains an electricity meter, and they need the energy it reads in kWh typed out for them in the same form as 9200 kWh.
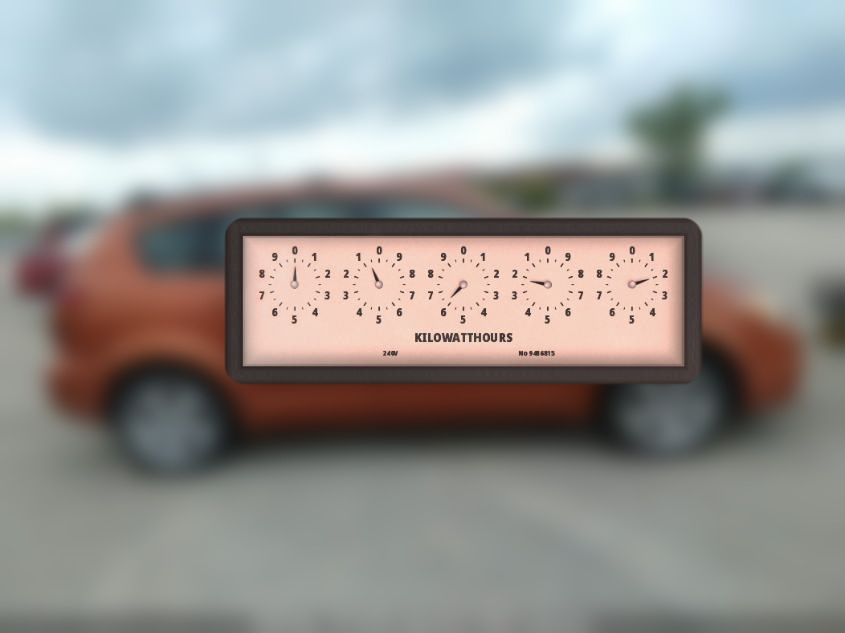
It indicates 622 kWh
